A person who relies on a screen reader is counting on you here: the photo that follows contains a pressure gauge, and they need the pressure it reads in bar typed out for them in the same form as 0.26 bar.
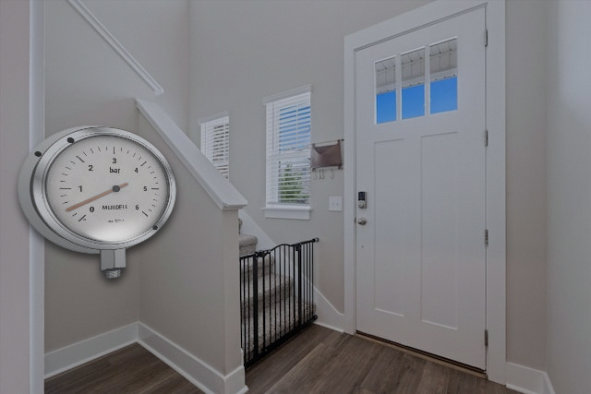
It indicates 0.4 bar
